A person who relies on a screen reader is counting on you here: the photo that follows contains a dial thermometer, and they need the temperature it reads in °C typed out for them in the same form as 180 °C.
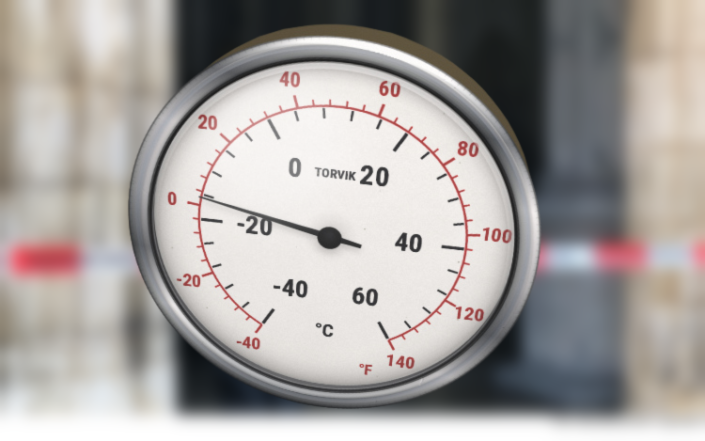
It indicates -16 °C
